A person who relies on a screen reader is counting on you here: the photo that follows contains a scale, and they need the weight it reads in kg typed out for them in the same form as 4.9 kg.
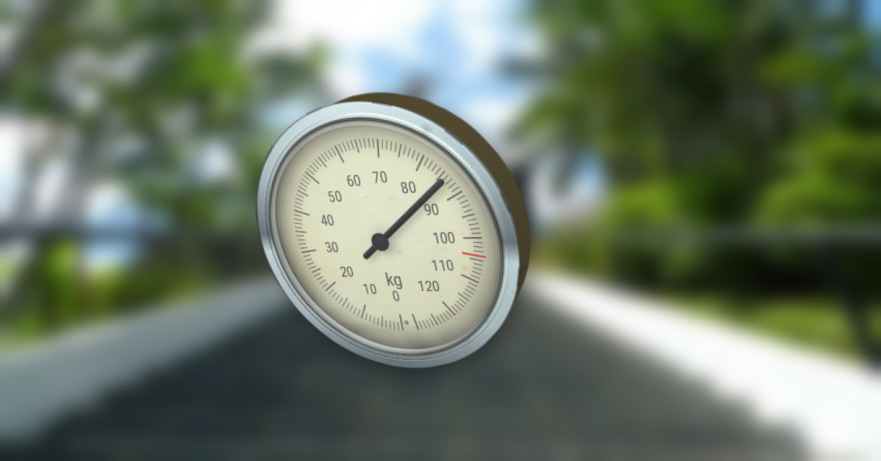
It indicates 86 kg
